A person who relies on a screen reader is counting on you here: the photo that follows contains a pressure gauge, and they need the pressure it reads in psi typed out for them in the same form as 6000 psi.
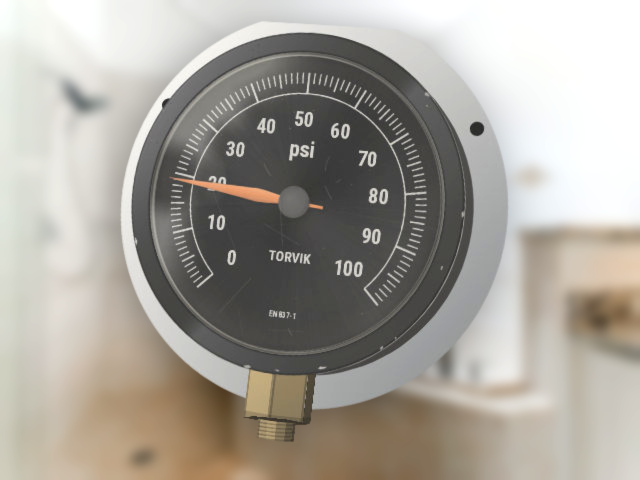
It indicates 19 psi
